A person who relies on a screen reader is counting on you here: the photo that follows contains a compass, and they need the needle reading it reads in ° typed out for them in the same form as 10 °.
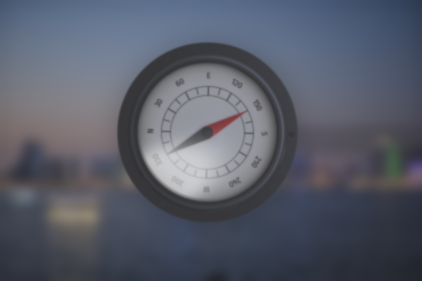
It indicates 150 °
